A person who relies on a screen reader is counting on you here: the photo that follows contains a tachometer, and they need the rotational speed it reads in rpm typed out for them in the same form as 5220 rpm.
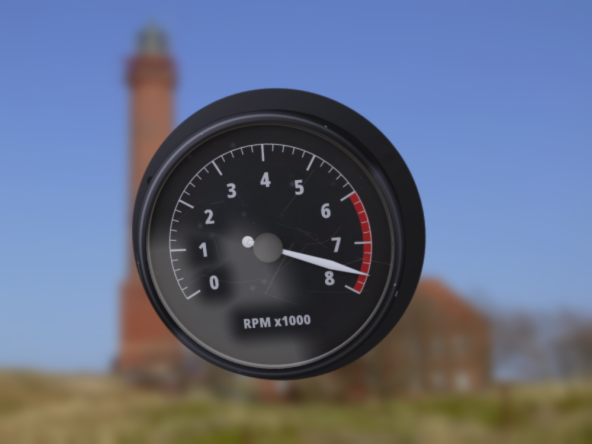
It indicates 7600 rpm
